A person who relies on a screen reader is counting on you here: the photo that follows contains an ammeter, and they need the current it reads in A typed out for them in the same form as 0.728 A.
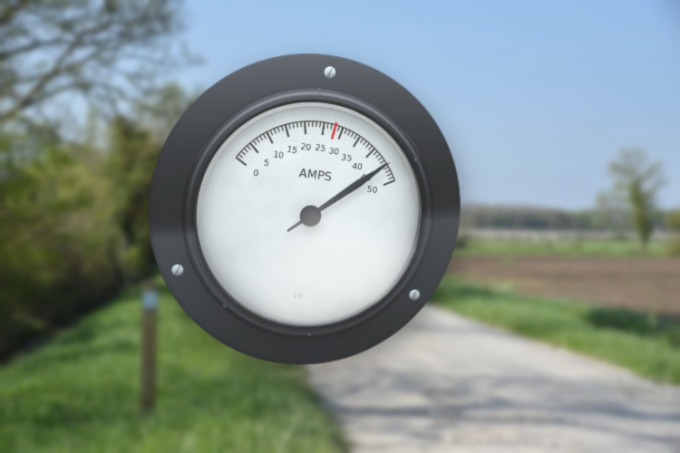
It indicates 45 A
